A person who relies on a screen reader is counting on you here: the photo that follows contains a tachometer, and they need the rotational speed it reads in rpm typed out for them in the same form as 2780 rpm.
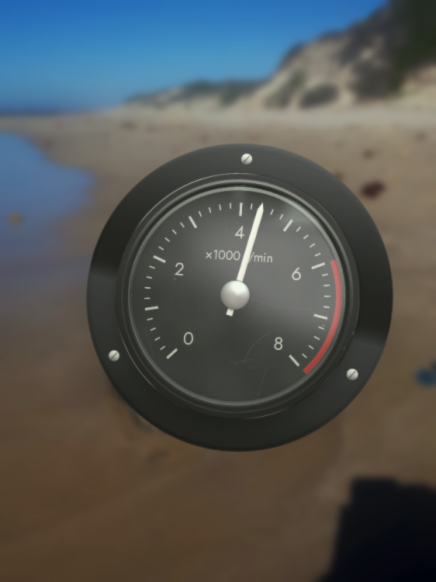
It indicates 4400 rpm
